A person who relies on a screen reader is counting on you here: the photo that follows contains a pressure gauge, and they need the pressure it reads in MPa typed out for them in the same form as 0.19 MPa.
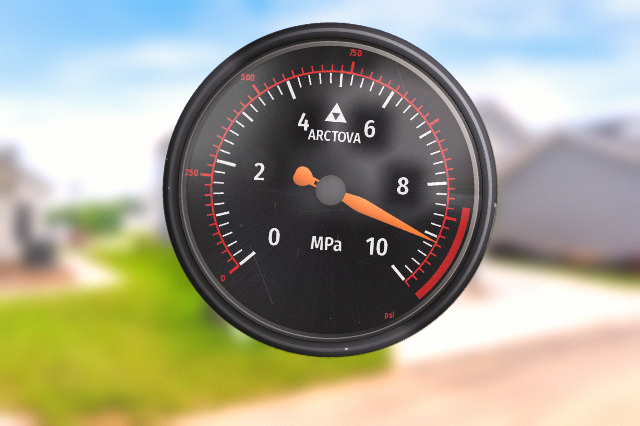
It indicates 9.1 MPa
